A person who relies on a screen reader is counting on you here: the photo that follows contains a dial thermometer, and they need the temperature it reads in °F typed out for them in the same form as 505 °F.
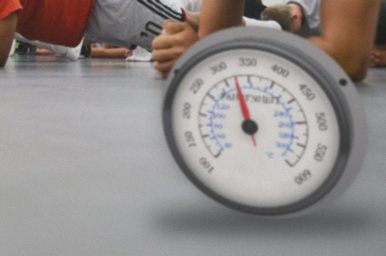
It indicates 325 °F
